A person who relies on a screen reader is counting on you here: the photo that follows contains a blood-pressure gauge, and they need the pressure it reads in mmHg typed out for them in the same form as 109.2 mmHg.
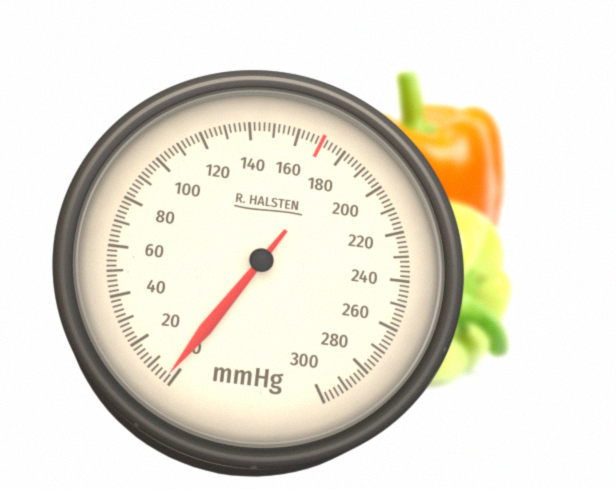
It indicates 2 mmHg
